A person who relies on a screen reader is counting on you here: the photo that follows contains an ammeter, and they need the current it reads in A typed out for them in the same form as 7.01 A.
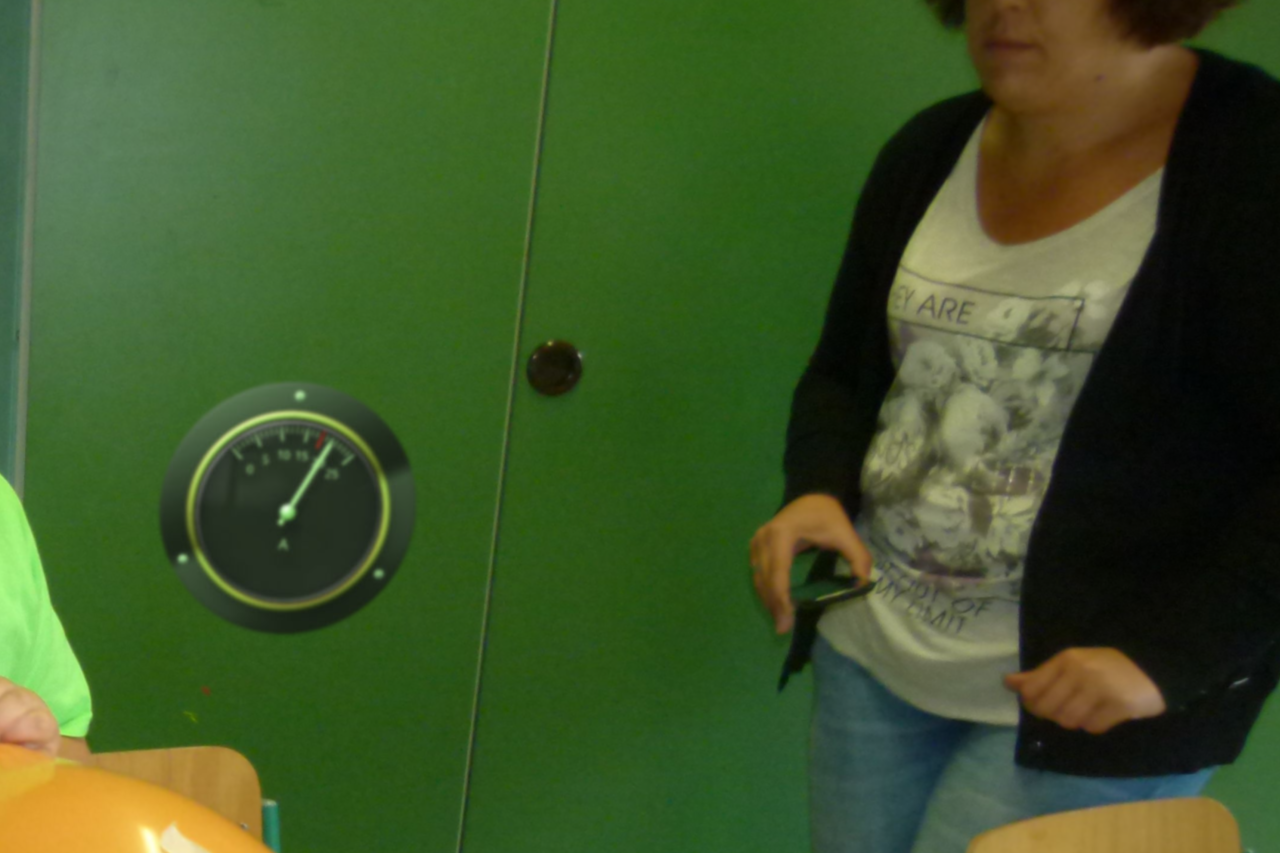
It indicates 20 A
